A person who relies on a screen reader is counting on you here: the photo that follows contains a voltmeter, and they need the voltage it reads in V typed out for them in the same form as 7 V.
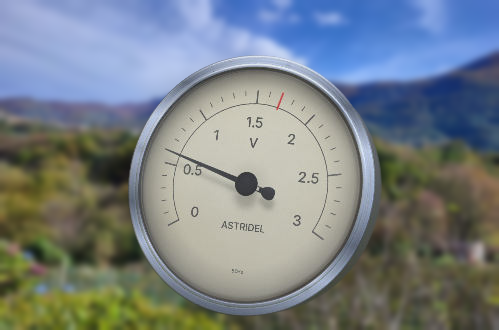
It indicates 0.6 V
